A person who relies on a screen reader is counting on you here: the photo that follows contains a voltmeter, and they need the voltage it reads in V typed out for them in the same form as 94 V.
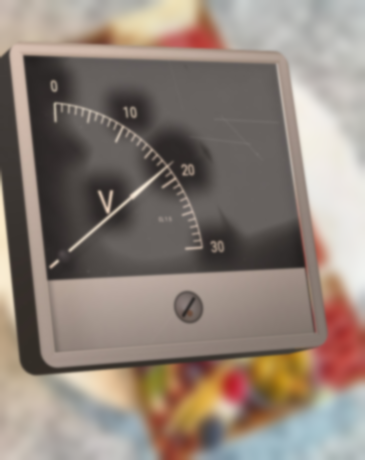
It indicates 18 V
